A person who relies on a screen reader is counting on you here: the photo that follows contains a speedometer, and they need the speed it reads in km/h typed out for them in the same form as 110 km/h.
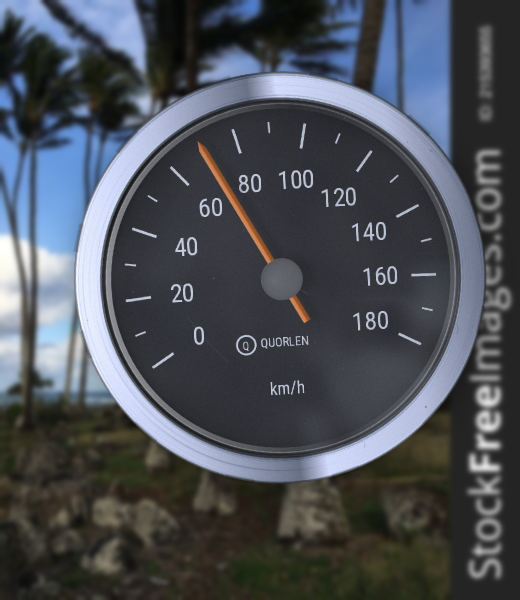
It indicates 70 km/h
